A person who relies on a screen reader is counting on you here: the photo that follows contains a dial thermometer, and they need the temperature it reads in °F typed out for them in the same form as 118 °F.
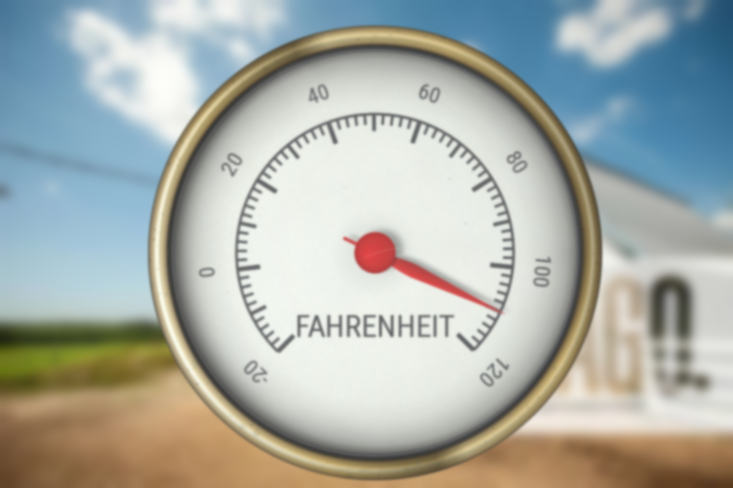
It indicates 110 °F
